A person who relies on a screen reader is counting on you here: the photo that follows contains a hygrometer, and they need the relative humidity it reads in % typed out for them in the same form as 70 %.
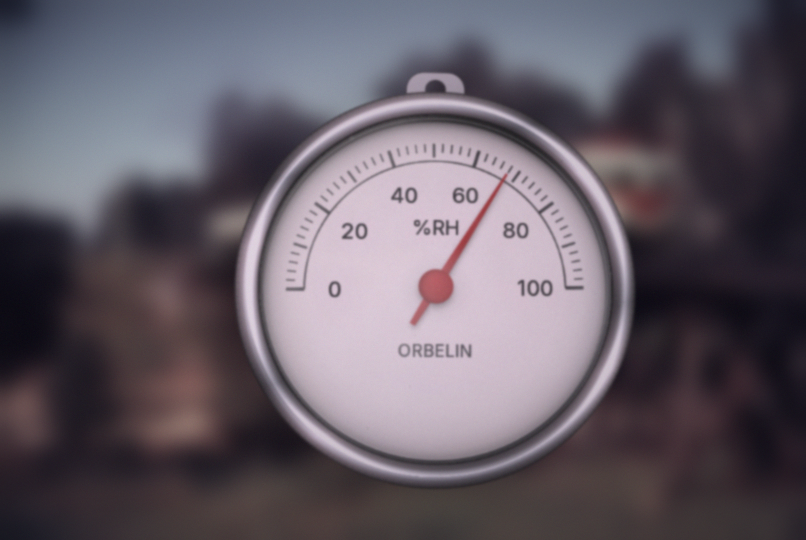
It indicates 68 %
